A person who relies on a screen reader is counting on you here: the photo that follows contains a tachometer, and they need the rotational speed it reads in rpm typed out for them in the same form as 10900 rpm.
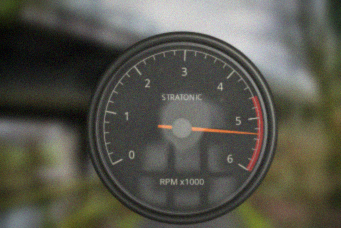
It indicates 5300 rpm
